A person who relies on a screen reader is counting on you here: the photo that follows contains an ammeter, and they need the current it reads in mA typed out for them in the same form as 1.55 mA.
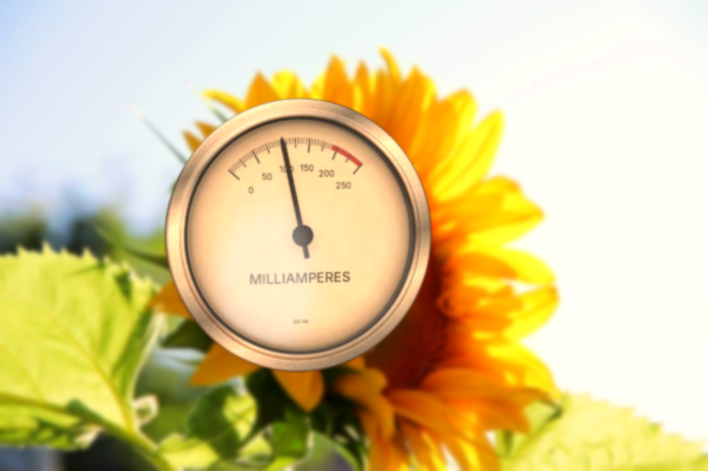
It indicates 100 mA
